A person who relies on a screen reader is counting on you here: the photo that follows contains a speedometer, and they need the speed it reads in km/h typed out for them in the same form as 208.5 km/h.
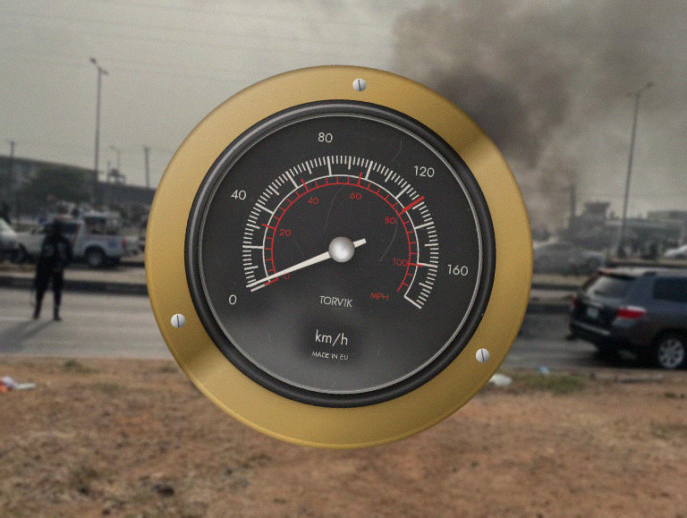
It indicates 2 km/h
